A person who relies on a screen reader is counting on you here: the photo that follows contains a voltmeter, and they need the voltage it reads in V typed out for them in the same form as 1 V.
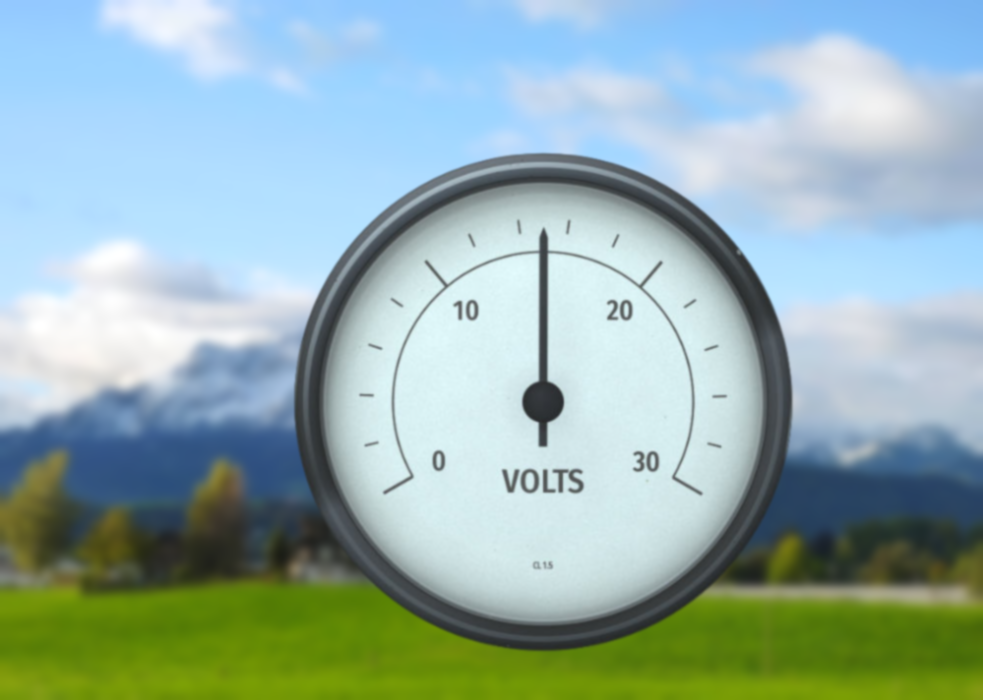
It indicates 15 V
